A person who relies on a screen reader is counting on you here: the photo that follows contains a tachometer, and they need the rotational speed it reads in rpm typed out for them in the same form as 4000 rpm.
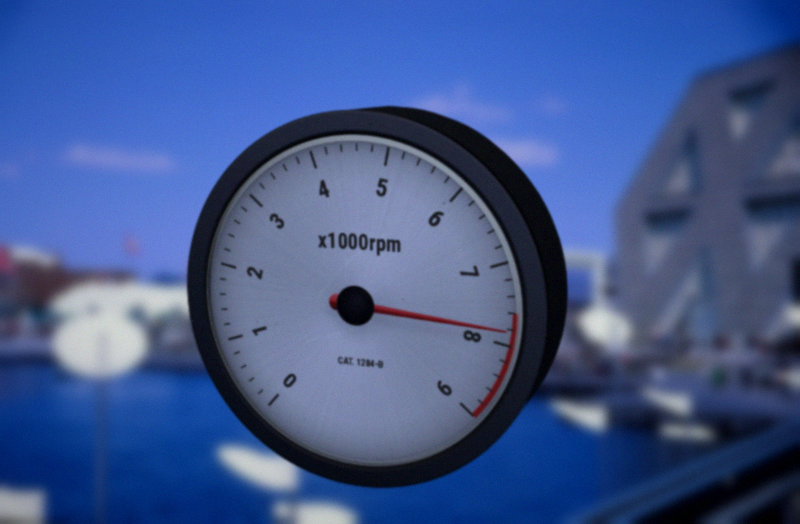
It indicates 7800 rpm
